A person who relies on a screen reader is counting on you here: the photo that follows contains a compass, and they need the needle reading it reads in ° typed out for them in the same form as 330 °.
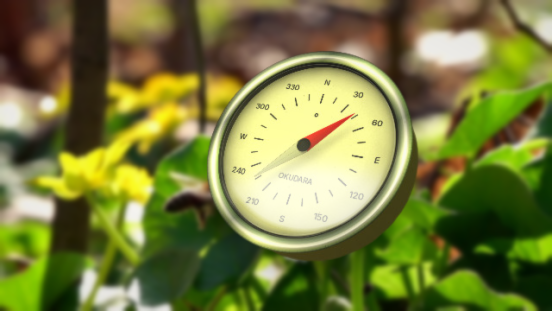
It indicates 45 °
